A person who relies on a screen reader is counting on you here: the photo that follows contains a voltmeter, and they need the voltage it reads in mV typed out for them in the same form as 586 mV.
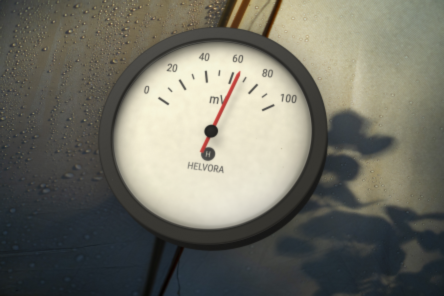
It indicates 65 mV
